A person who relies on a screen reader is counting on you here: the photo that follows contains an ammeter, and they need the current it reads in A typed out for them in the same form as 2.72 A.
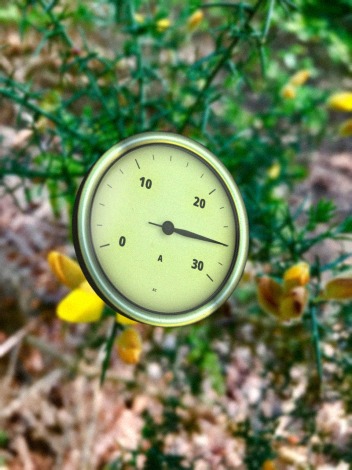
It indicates 26 A
